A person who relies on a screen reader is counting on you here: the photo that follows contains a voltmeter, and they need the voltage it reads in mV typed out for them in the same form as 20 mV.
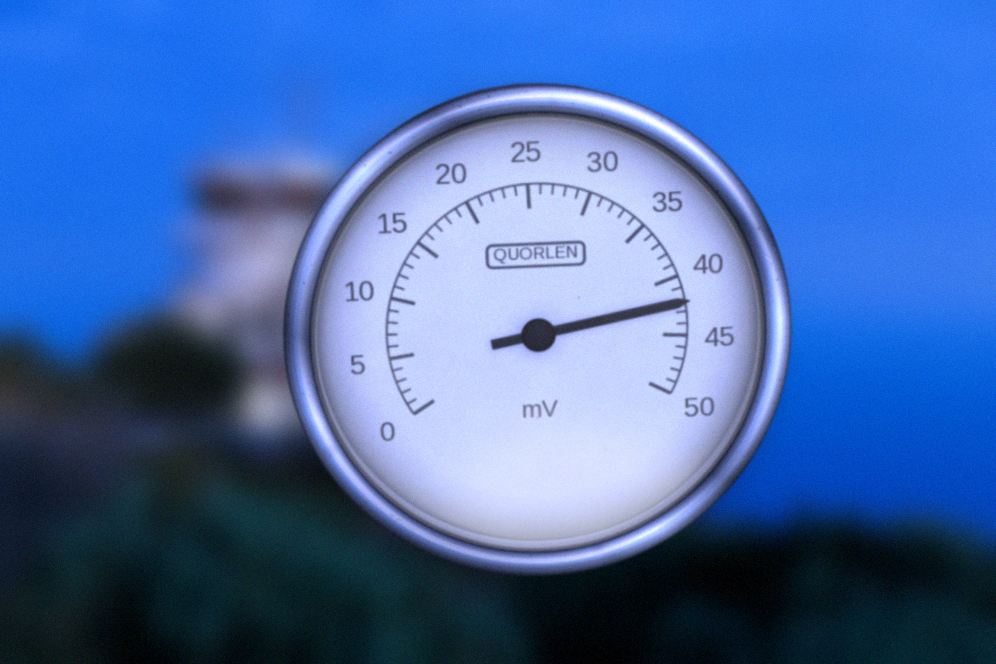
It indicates 42 mV
